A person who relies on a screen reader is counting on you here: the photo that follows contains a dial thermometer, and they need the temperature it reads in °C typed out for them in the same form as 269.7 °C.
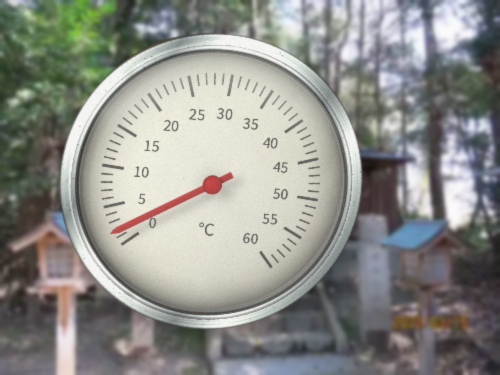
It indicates 2 °C
